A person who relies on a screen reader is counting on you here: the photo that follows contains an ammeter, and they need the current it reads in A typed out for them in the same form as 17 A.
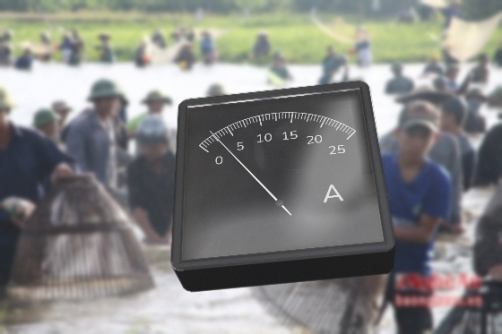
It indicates 2.5 A
